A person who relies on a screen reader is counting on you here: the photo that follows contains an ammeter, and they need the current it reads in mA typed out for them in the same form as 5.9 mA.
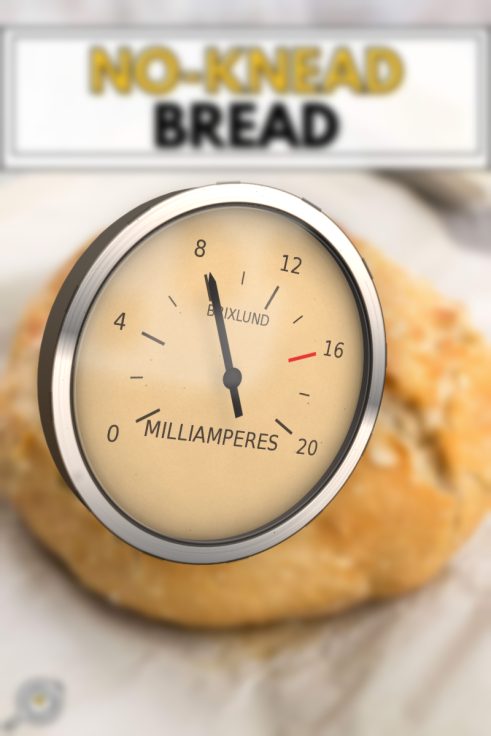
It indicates 8 mA
